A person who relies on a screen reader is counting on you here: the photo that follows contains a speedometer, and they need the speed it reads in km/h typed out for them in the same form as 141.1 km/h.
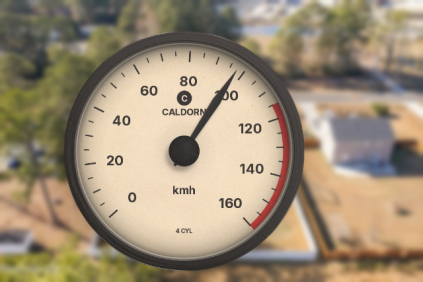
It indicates 97.5 km/h
